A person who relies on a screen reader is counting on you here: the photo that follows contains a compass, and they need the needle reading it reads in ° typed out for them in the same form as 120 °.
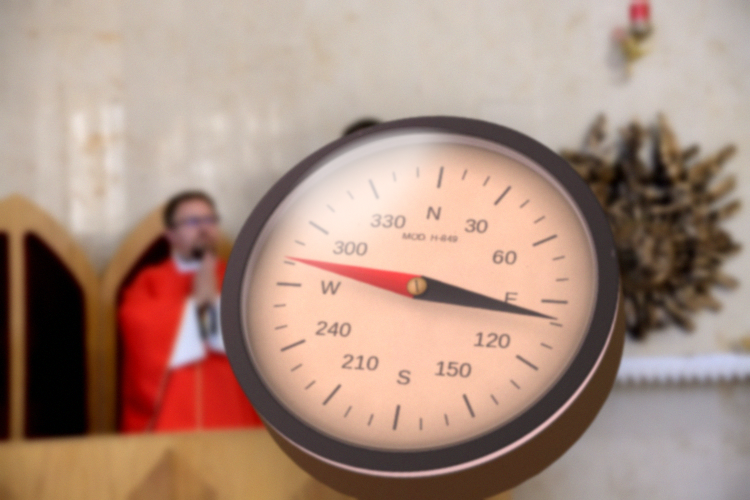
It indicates 280 °
